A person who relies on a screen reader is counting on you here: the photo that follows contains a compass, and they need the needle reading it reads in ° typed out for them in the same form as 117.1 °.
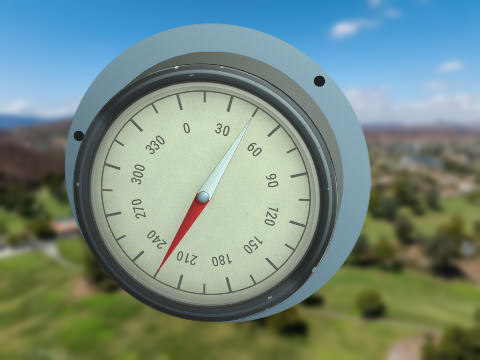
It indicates 225 °
